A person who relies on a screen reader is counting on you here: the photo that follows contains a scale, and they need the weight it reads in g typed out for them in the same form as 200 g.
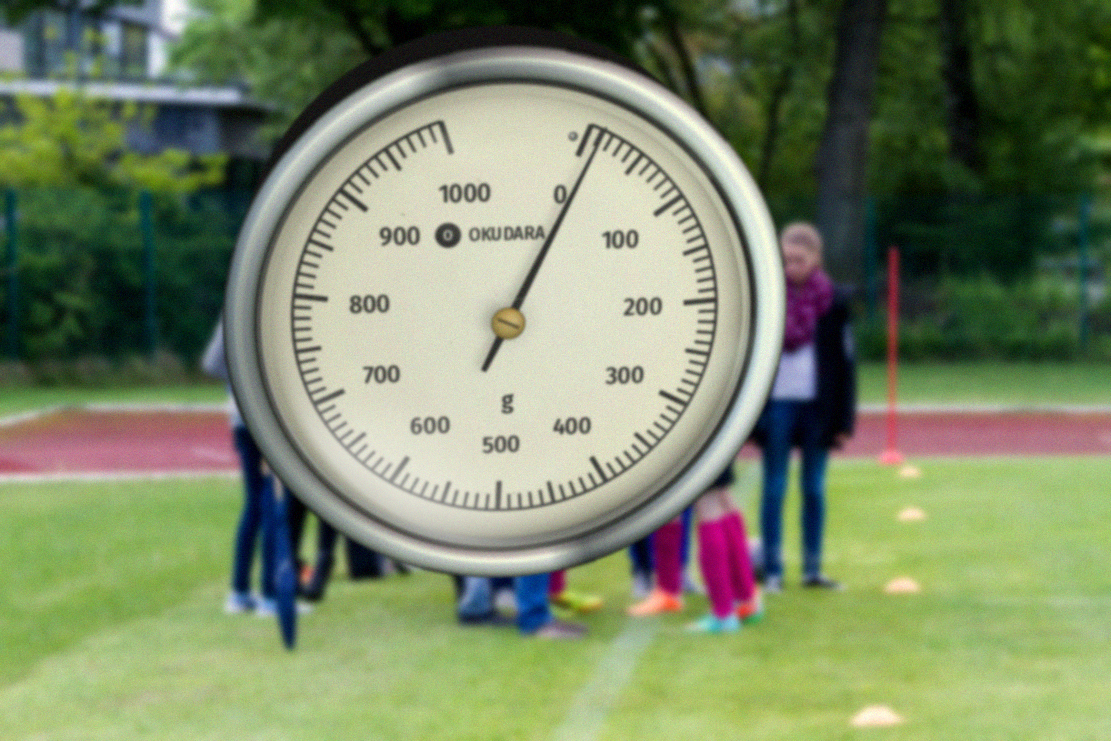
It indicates 10 g
